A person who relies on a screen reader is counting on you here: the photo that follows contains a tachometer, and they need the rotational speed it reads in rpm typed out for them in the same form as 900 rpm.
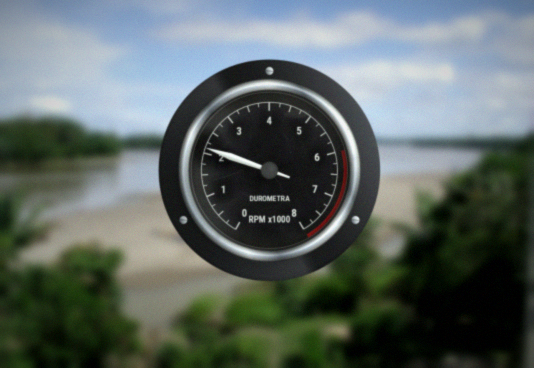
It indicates 2125 rpm
